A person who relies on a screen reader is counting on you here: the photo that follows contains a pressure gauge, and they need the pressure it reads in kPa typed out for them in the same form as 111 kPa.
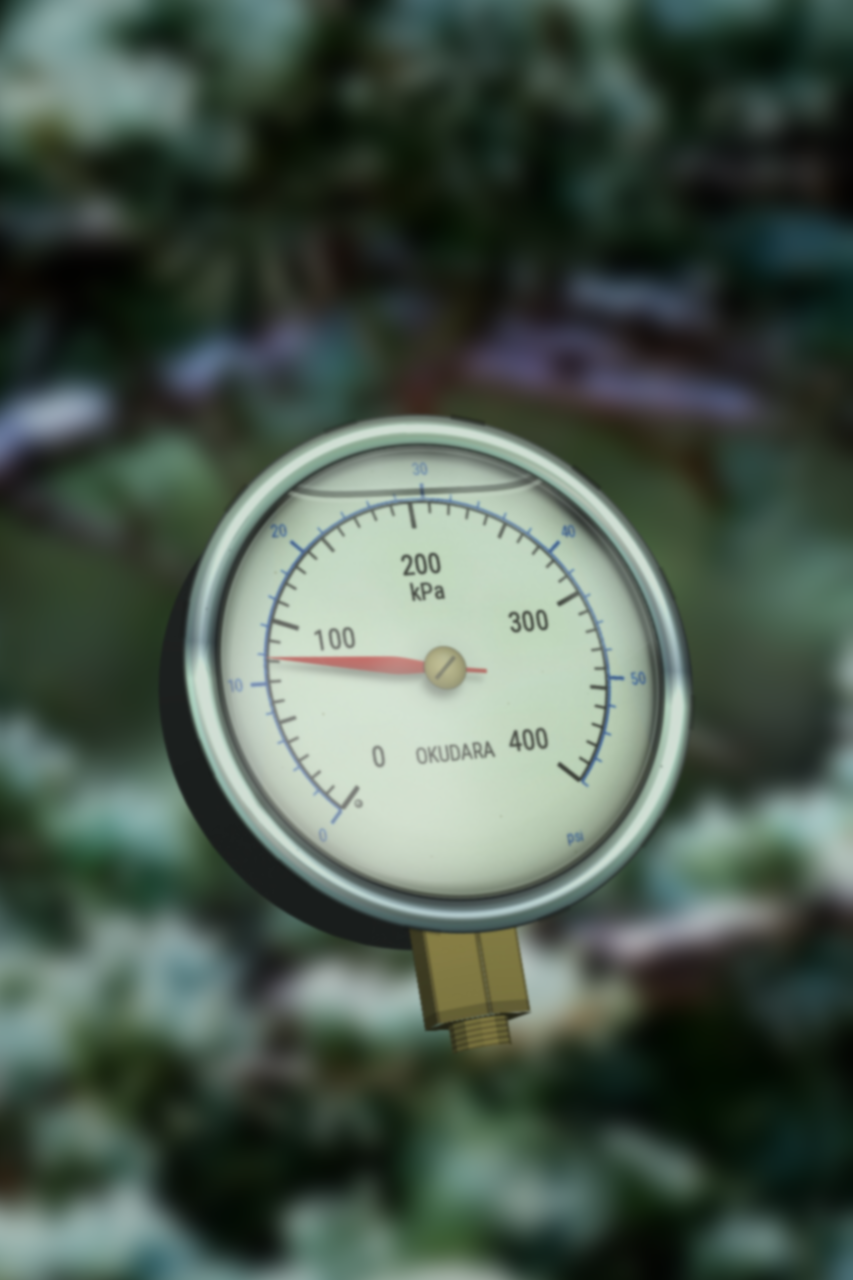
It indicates 80 kPa
